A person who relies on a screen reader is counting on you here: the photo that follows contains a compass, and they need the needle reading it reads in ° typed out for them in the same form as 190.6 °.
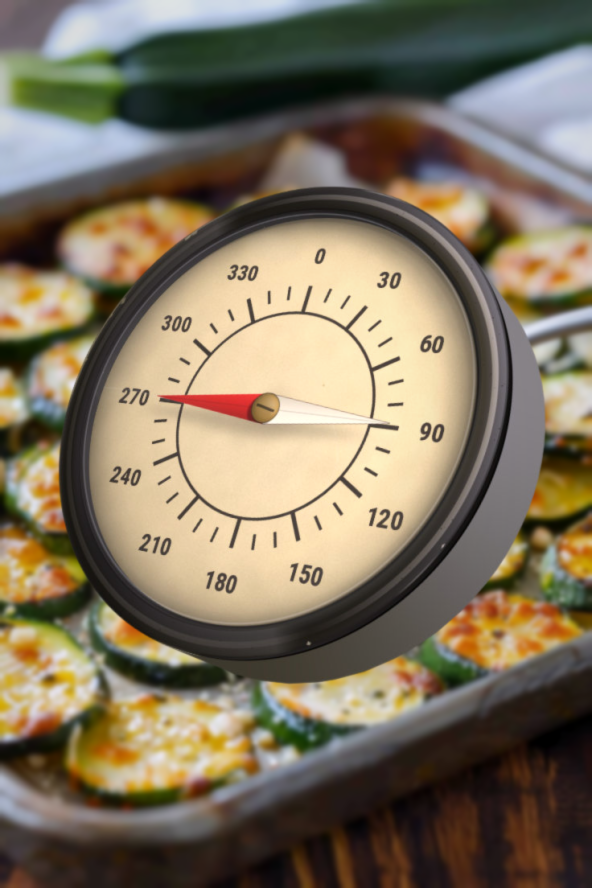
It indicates 270 °
